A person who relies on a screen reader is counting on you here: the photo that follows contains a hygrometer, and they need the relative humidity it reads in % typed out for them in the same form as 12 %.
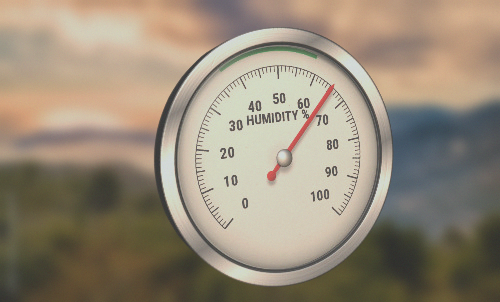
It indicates 65 %
